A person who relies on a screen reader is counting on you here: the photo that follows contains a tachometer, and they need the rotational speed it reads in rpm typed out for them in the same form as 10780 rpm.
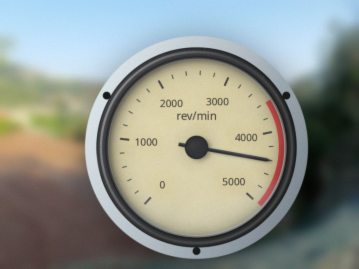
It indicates 4400 rpm
